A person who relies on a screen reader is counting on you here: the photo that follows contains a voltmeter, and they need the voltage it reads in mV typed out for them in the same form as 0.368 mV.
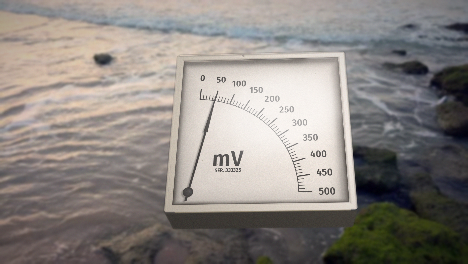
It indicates 50 mV
